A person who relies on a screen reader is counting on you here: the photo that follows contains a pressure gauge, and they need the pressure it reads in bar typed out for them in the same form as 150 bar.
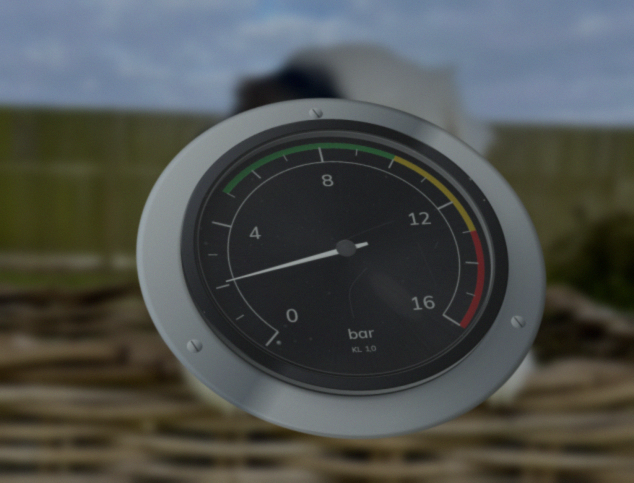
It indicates 2 bar
